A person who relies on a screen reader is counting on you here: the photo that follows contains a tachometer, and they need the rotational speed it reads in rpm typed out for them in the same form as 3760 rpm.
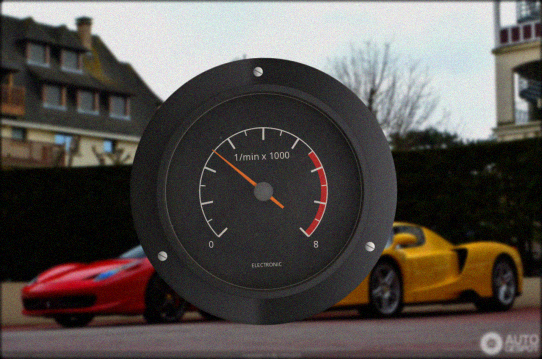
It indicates 2500 rpm
